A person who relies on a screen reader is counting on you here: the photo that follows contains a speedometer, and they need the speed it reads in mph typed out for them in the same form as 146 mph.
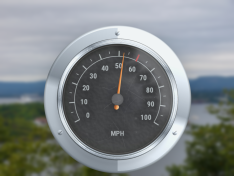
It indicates 52.5 mph
